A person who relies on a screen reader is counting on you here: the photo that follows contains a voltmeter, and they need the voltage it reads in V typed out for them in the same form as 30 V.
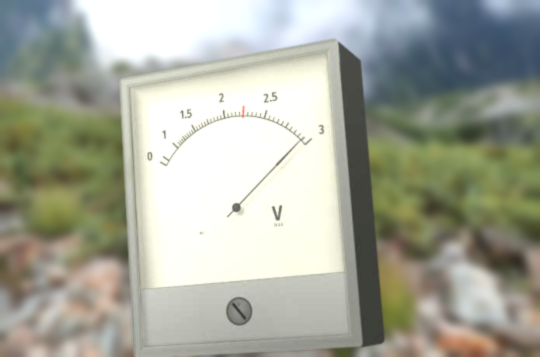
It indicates 2.95 V
